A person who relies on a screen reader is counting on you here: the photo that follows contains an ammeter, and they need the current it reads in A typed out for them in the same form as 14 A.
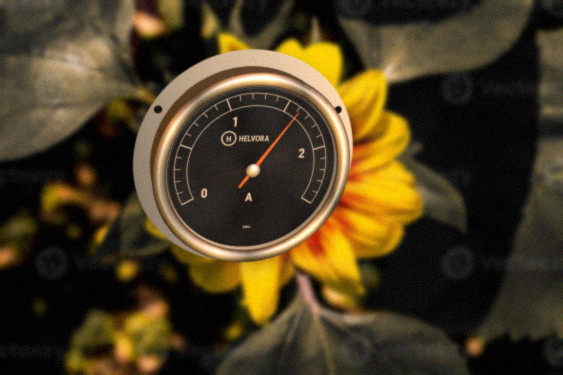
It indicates 1.6 A
